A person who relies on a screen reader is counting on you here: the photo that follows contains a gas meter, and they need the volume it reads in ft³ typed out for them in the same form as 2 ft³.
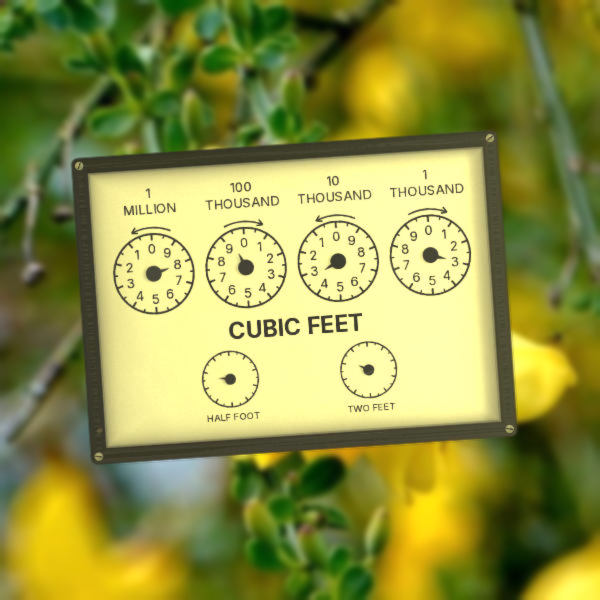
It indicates 793300 ft³
